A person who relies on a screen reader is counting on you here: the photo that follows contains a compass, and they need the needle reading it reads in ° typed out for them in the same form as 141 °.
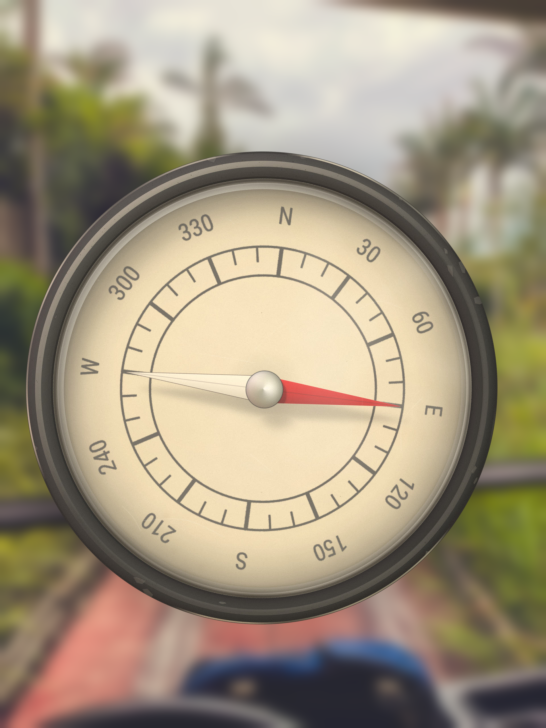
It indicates 90 °
